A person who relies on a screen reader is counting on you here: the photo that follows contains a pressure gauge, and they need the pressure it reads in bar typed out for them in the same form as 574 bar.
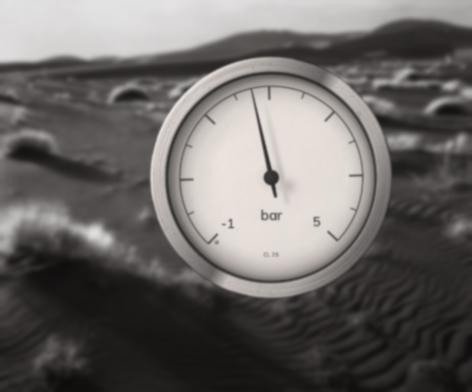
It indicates 1.75 bar
